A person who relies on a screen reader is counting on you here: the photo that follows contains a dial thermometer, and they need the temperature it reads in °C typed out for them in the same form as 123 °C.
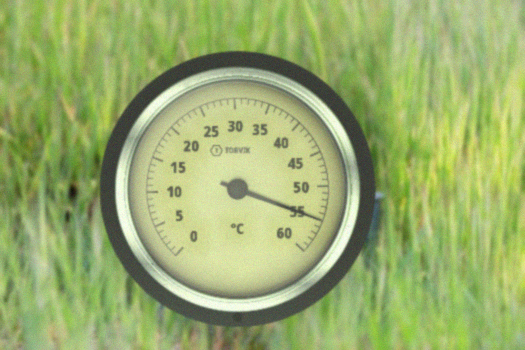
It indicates 55 °C
